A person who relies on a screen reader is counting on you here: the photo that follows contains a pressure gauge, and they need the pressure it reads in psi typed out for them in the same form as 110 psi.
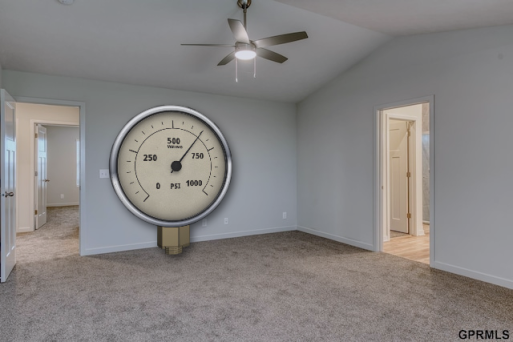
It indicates 650 psi
